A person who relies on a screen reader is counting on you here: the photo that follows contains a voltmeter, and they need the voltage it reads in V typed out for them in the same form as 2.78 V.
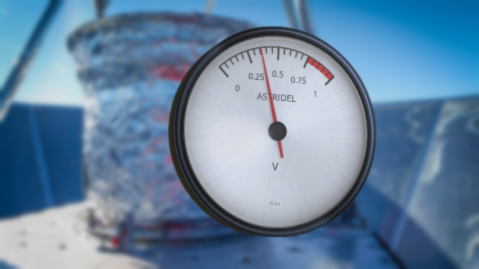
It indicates 0.35 V
